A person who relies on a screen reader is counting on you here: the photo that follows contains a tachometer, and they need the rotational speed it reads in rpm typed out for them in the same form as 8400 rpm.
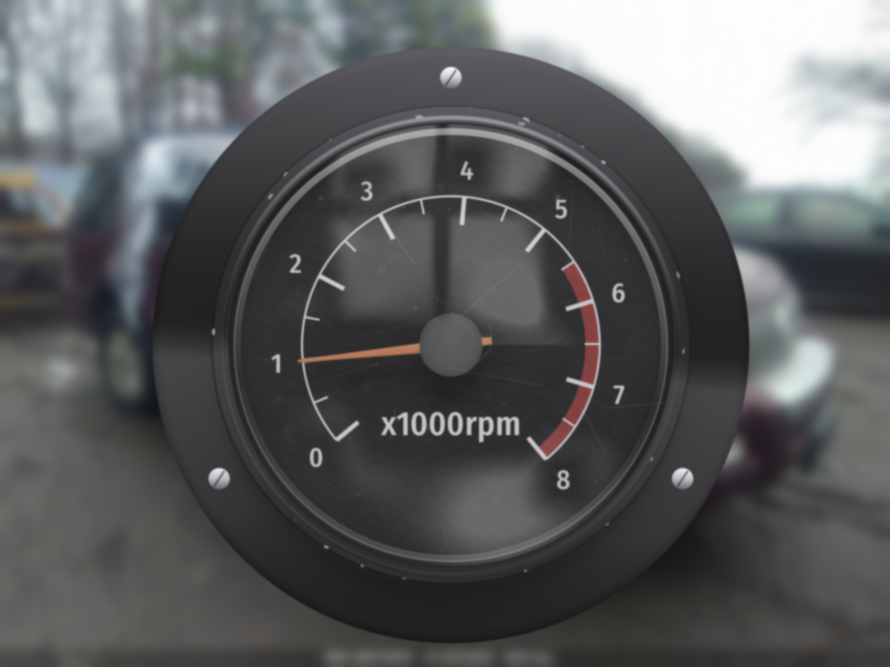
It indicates 1000 rpm
